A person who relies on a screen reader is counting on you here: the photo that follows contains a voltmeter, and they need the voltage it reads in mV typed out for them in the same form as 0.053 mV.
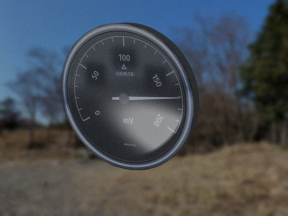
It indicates 170 mV
